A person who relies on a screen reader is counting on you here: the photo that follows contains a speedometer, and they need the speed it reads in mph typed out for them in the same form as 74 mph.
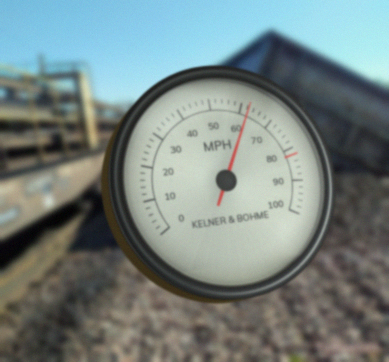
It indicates 62 mph
